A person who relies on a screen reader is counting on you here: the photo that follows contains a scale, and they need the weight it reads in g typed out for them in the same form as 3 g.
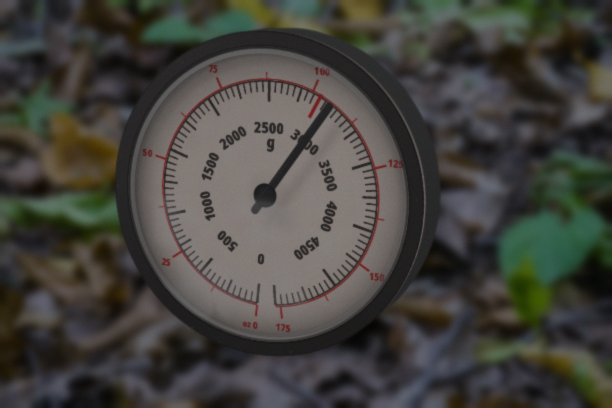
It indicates 3000 g
